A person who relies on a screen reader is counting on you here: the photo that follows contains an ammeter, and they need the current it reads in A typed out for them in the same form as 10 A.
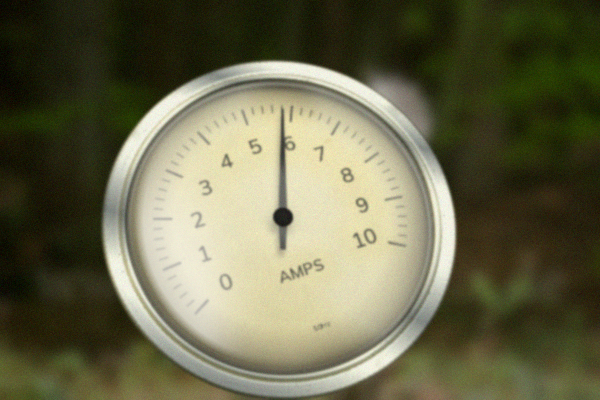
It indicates 5.8 A
